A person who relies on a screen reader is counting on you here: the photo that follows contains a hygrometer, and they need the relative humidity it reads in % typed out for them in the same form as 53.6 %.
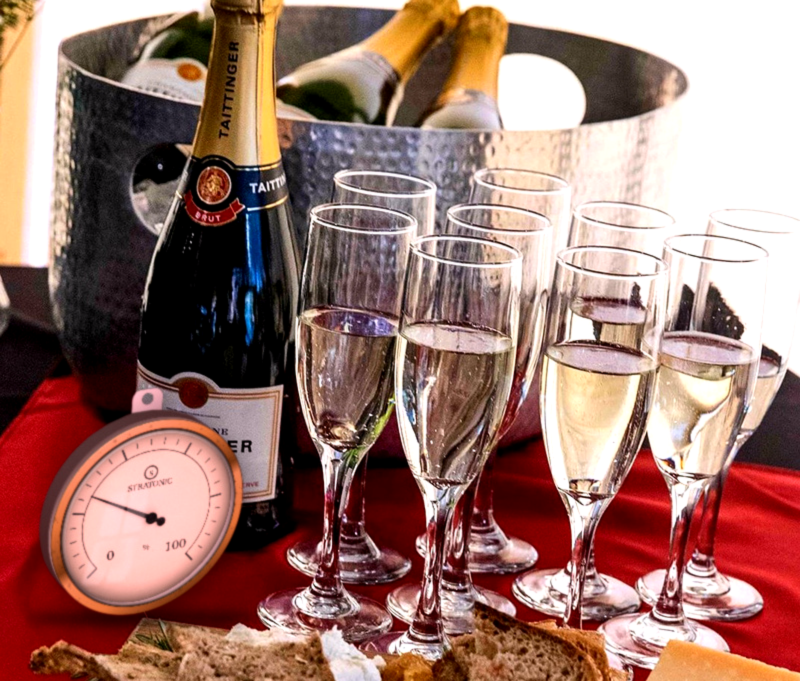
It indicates 26 %
